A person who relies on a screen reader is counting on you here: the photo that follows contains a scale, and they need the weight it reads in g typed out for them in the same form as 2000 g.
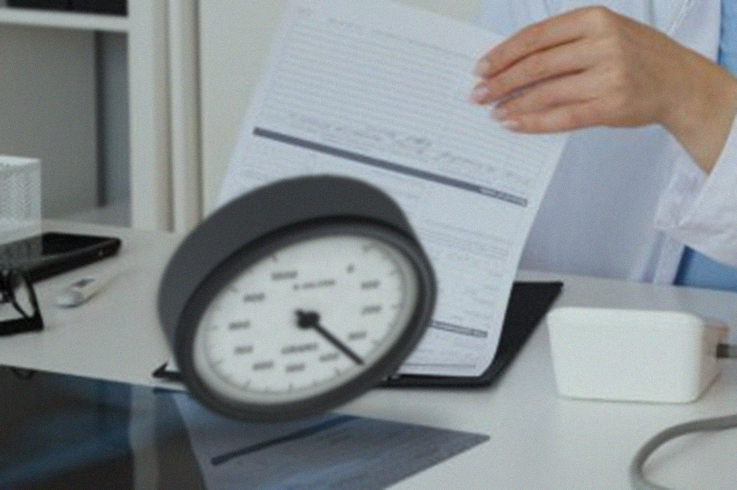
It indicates 350 g
